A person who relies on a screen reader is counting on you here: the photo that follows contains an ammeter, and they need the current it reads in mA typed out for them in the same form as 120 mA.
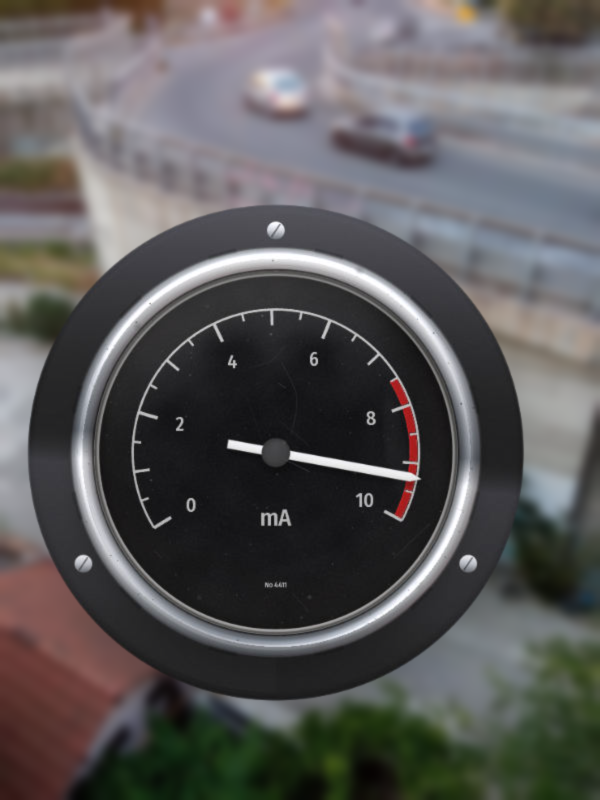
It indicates 9.25 mA
